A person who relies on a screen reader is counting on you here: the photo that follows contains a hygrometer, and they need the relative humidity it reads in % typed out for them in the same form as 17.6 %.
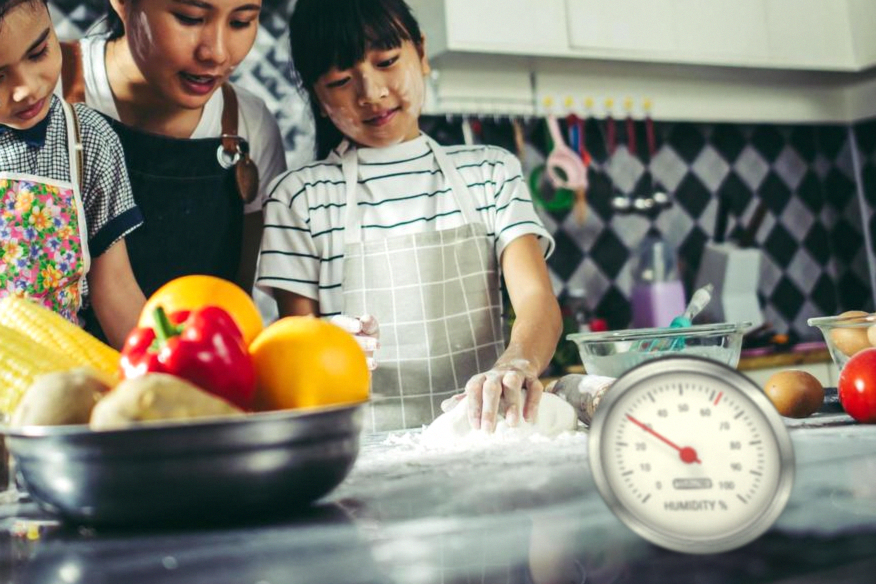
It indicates 30 %
